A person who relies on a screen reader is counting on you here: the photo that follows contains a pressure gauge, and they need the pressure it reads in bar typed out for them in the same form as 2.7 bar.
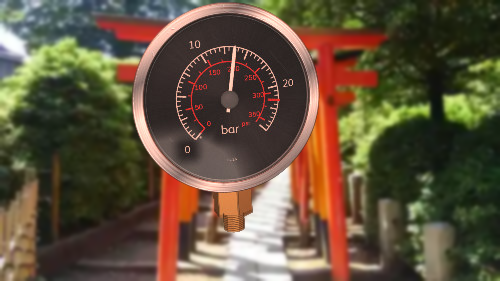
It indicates 13.5 bar
